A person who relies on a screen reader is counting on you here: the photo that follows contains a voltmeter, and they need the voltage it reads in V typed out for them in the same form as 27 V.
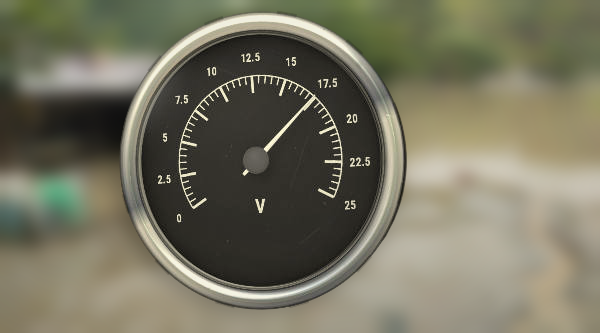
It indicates 17.5 V
